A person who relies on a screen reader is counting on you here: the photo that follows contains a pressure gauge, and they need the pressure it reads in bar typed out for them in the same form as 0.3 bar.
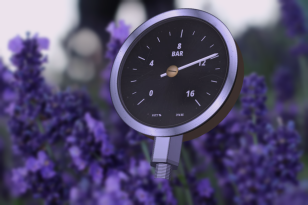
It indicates 12 bar
